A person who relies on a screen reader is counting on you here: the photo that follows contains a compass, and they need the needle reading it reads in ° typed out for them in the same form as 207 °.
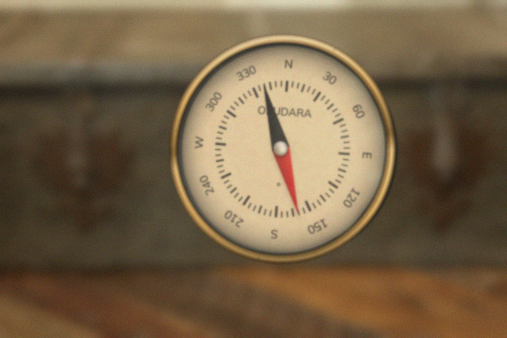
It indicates 160 °
